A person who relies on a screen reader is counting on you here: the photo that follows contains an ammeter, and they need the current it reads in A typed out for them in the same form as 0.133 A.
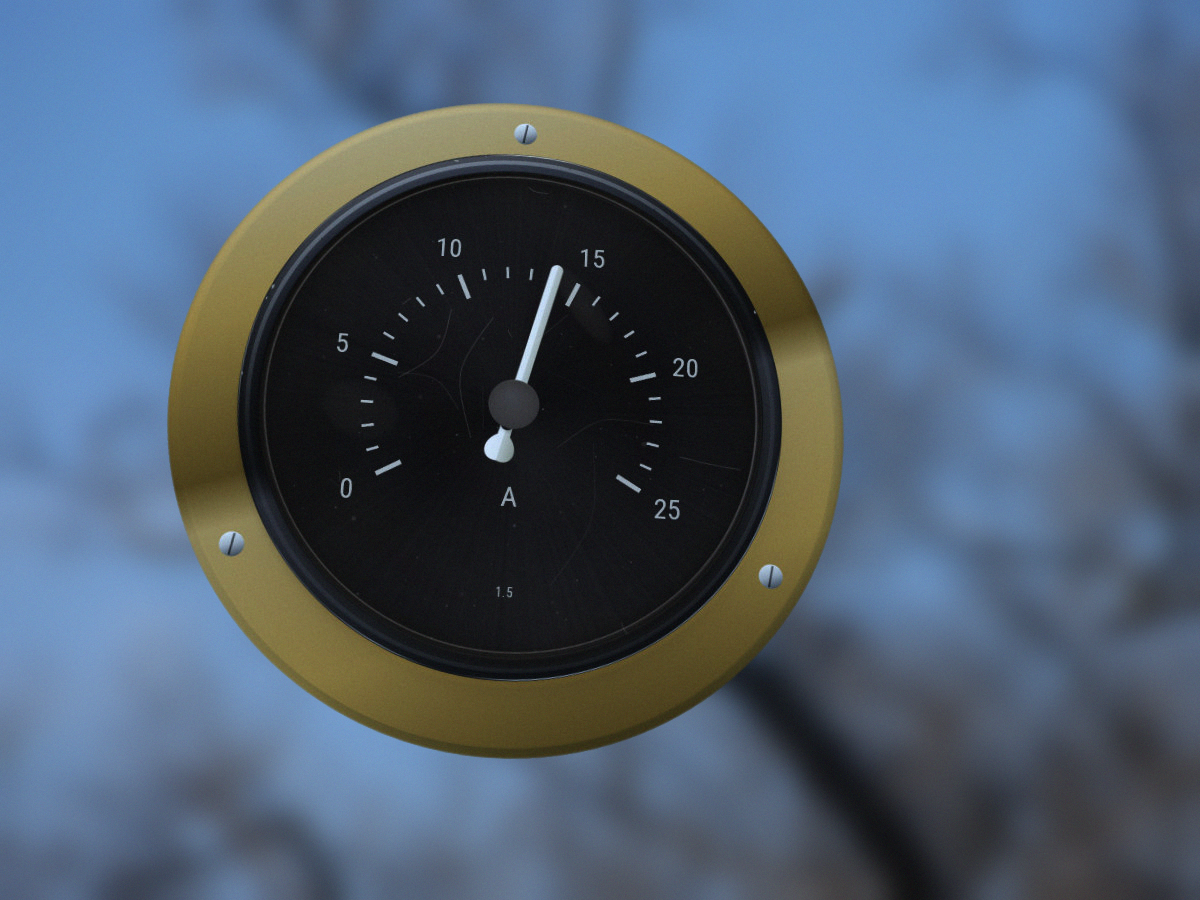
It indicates 14 A
